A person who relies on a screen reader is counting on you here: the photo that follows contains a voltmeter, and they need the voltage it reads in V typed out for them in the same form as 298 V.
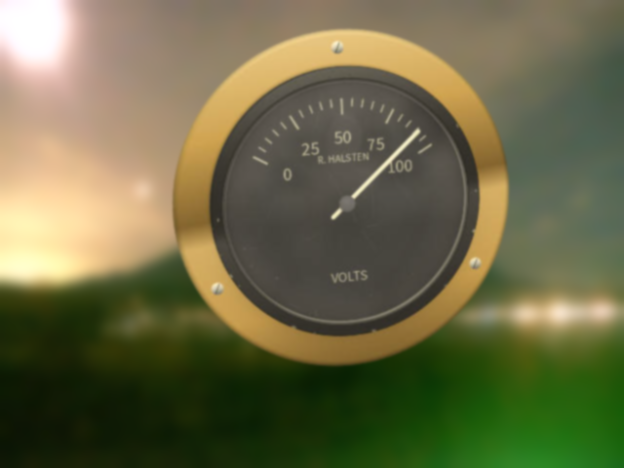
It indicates 90 V
